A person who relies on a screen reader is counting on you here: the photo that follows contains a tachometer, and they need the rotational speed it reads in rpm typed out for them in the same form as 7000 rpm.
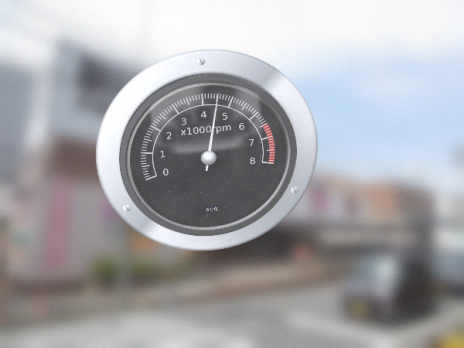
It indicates 4500 rpm
